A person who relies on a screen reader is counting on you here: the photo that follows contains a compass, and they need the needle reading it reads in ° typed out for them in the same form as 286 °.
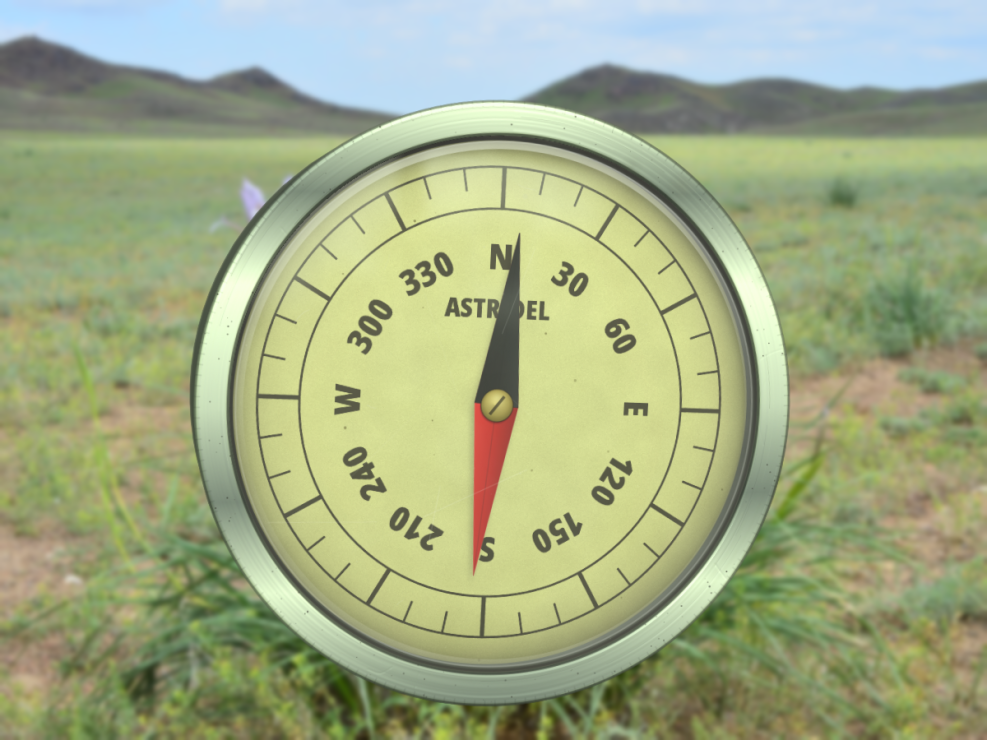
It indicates 185 °
